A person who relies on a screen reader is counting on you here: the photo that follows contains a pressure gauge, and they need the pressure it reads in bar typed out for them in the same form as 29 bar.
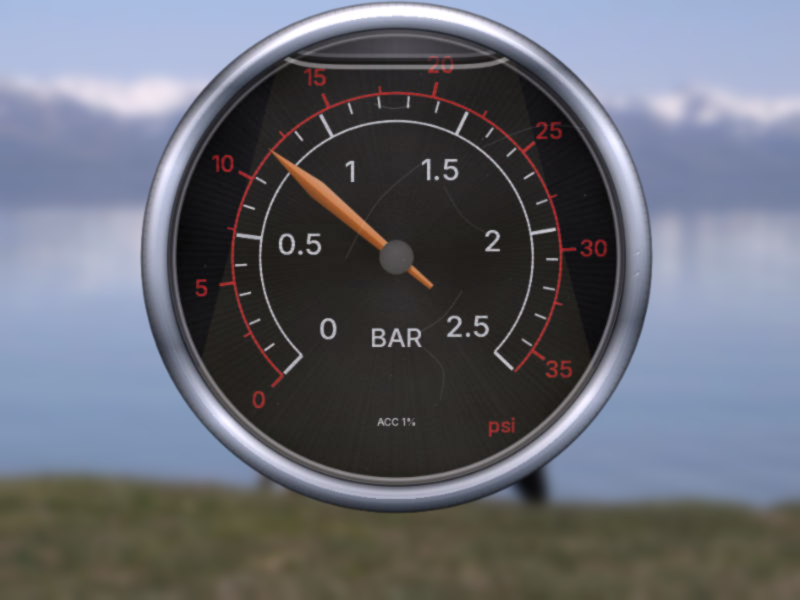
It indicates 0.8 bar
